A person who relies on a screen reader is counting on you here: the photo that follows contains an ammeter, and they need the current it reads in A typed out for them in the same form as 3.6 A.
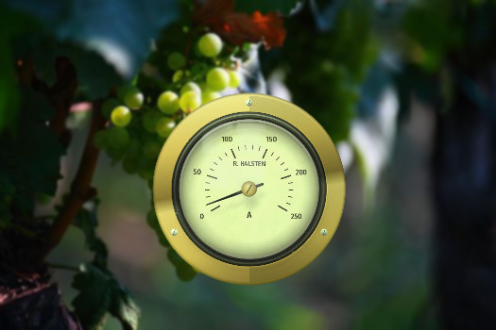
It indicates 10 A
